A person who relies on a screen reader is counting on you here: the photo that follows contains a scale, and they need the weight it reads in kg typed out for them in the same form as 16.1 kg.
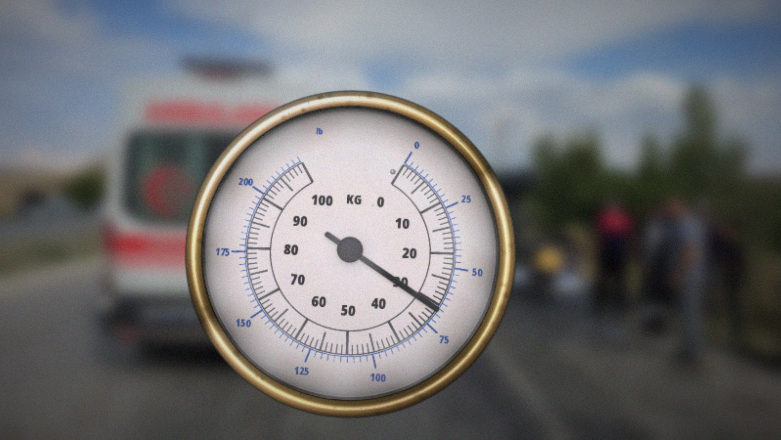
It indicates 31 kg
